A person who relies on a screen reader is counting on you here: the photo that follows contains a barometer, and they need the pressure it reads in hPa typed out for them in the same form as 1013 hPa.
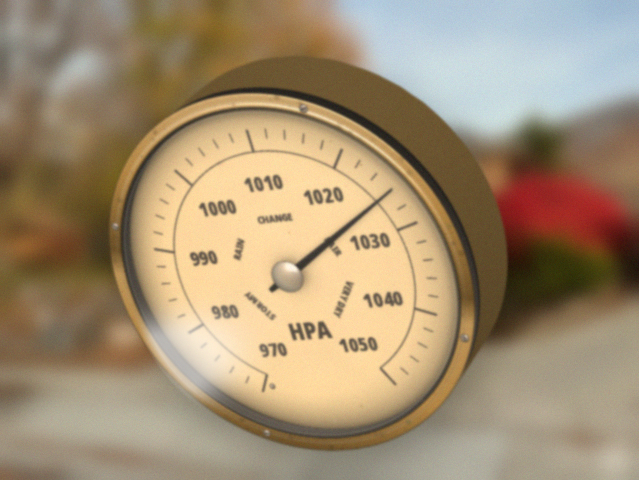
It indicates 1026 hPa
